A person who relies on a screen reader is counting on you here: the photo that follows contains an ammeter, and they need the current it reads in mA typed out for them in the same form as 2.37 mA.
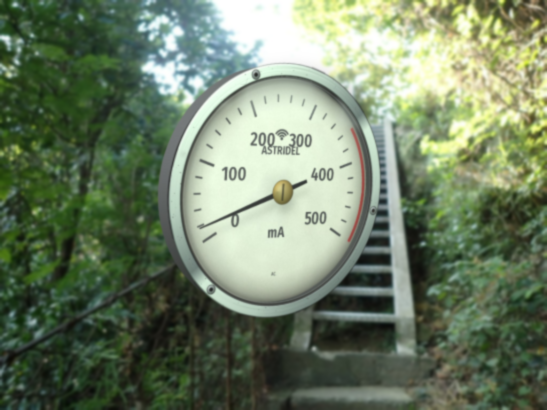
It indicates 20 mA
